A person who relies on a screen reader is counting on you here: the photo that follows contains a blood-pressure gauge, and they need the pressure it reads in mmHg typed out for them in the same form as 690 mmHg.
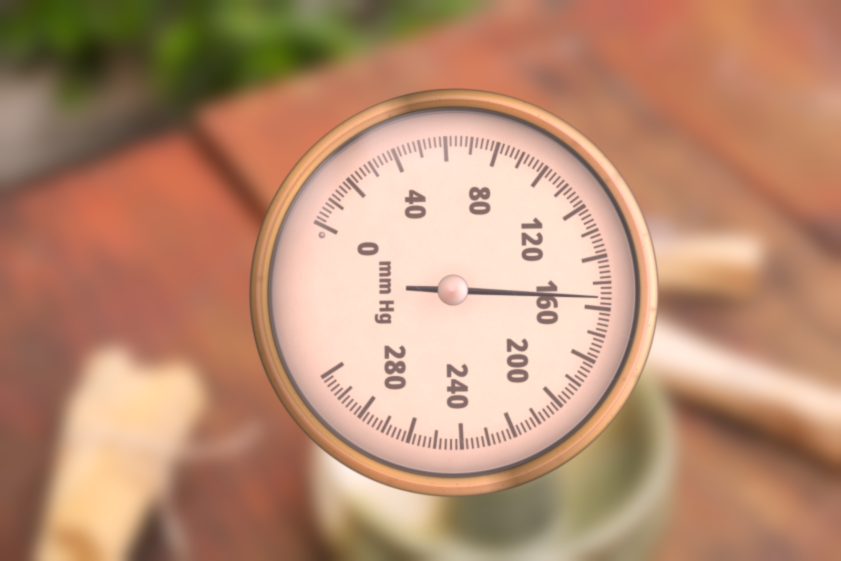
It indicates 156 mmHg
